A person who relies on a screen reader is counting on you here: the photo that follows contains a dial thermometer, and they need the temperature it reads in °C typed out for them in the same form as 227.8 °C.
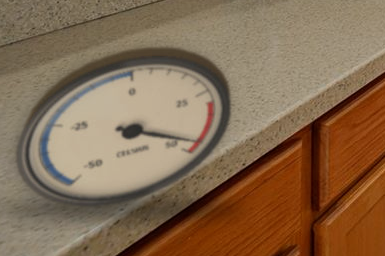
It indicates 45 °C
